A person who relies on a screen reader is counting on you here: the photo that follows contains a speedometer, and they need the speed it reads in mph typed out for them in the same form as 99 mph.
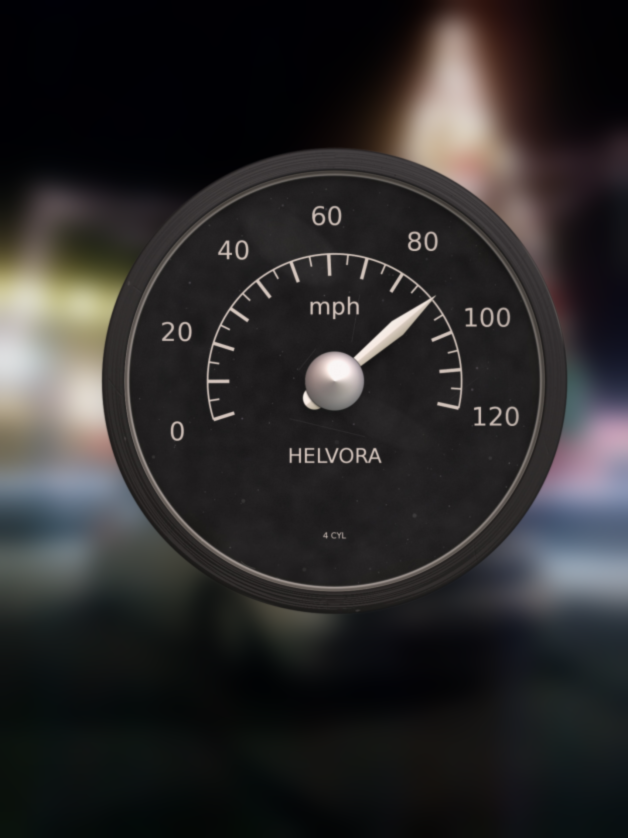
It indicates 90 mph
